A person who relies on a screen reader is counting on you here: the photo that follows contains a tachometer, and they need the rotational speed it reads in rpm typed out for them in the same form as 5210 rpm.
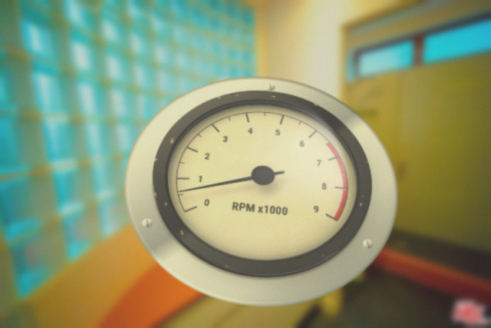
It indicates 500 rpm
